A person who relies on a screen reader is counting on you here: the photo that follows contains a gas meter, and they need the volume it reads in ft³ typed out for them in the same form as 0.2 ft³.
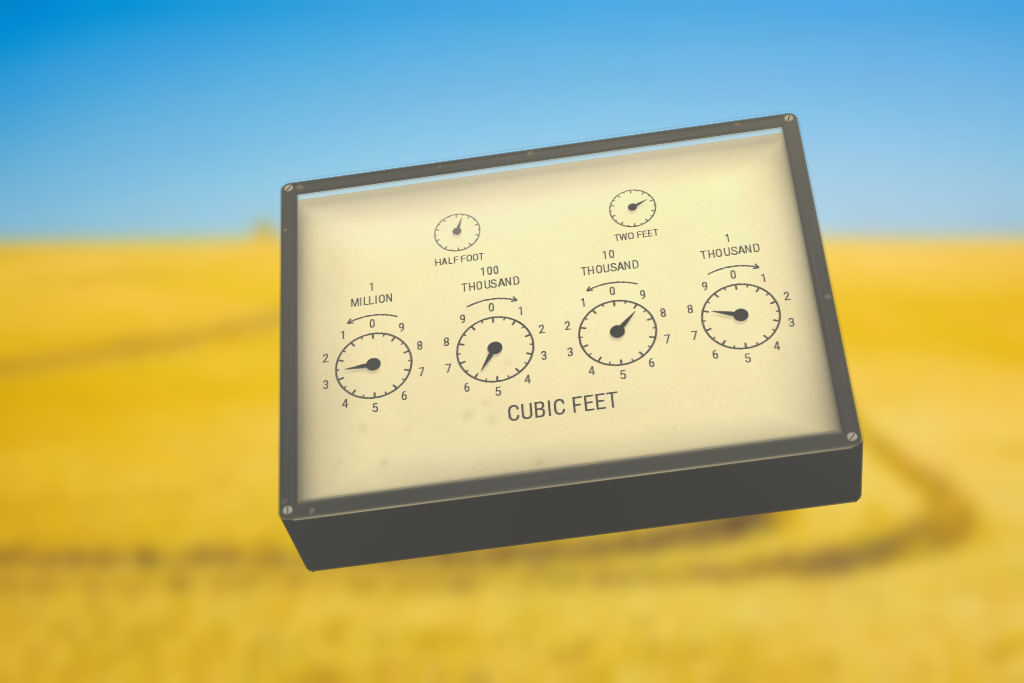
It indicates 258800 ft³
